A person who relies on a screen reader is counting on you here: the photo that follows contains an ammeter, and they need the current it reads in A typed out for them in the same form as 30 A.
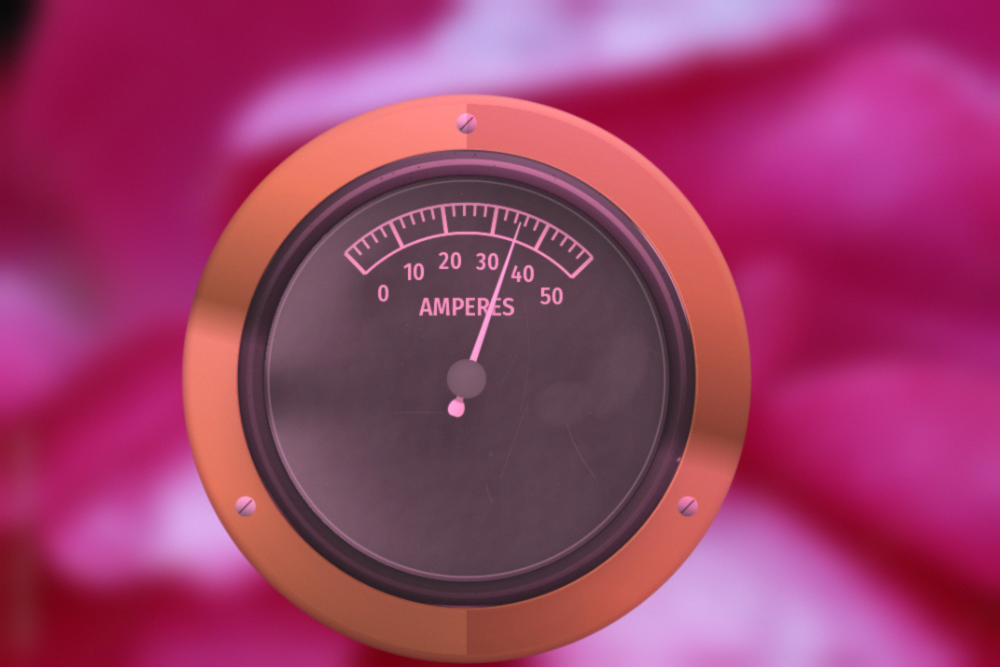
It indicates 35 A
